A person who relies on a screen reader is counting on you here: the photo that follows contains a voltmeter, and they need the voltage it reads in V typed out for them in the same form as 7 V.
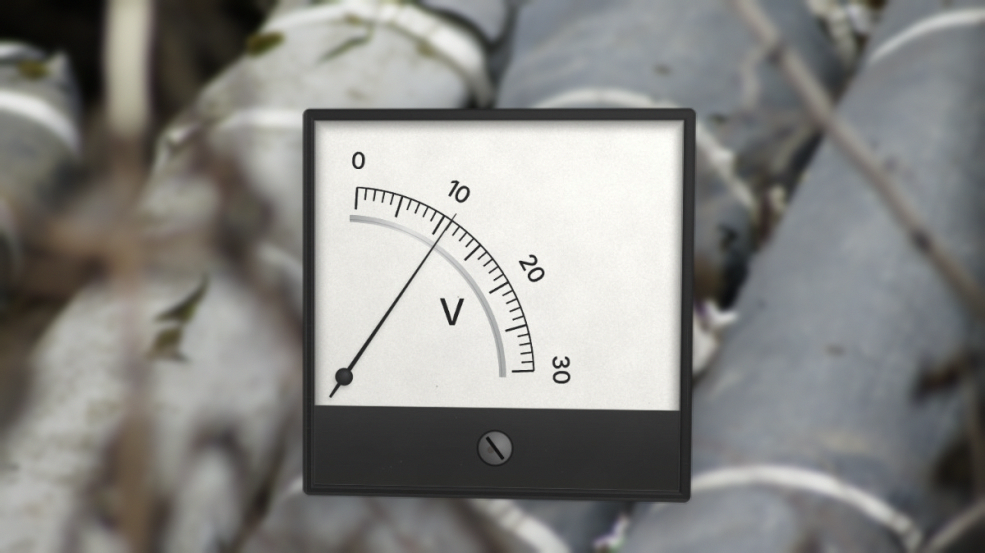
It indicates 11 V
